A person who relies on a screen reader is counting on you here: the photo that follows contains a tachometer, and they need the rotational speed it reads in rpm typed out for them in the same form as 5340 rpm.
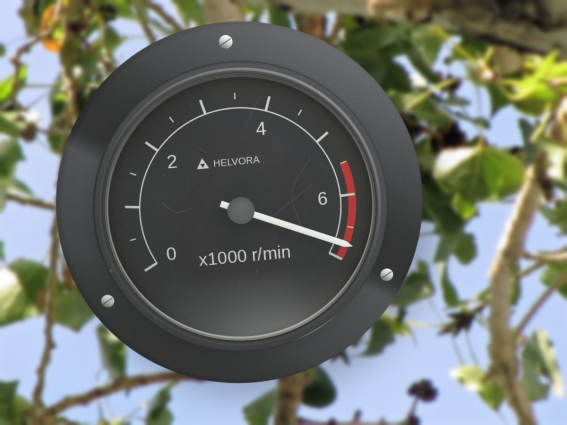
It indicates 6750 rpm
